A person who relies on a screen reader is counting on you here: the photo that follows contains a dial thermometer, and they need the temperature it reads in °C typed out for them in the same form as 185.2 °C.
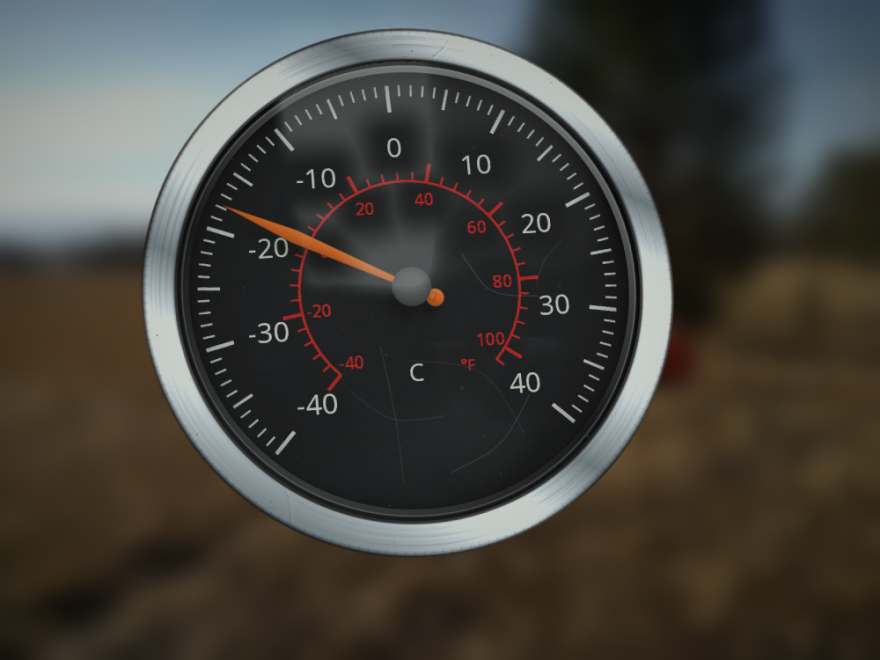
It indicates -18 °C
